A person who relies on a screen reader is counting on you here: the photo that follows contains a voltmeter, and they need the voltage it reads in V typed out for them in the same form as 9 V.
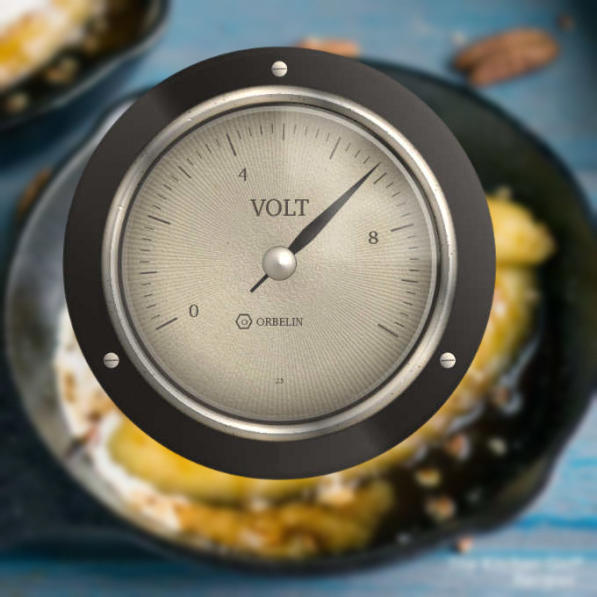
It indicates 6.8 V
